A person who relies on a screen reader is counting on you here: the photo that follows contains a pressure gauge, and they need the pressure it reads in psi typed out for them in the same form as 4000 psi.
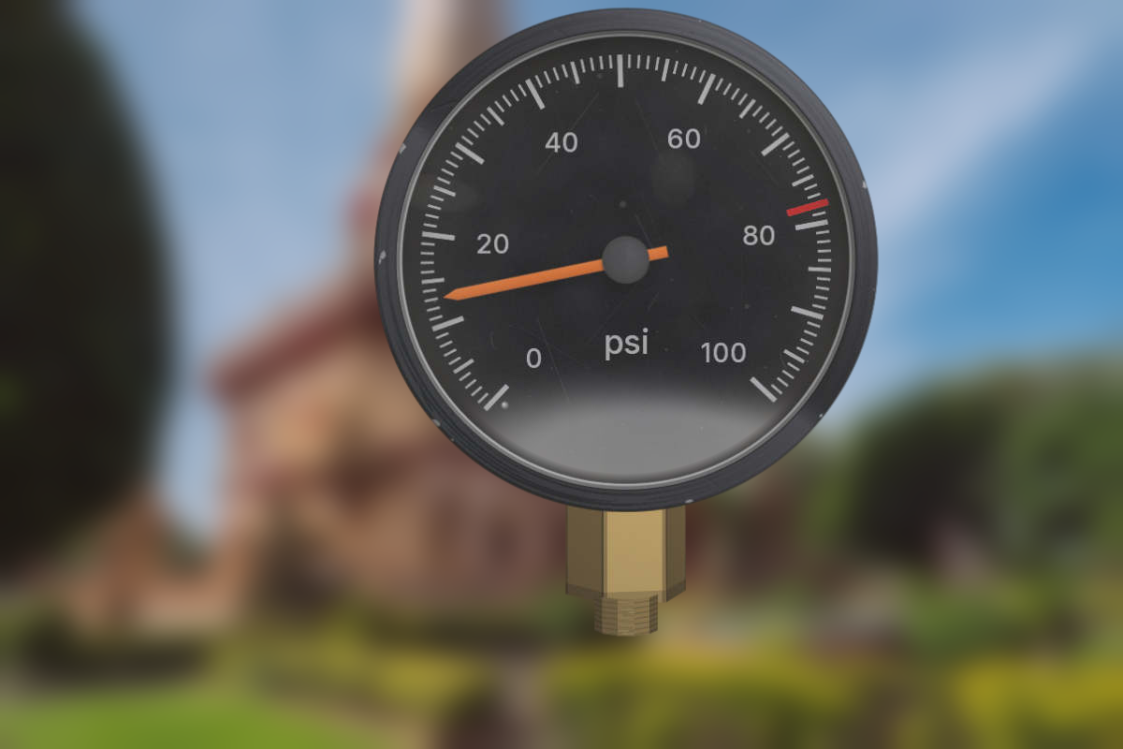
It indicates 13 psi
